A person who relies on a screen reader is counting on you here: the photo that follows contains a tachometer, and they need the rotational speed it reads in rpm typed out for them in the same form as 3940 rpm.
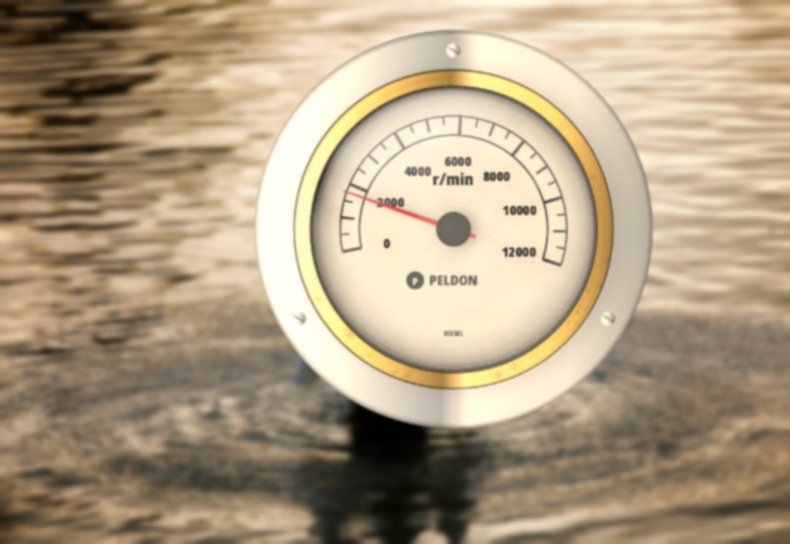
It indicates 1750 rpm
